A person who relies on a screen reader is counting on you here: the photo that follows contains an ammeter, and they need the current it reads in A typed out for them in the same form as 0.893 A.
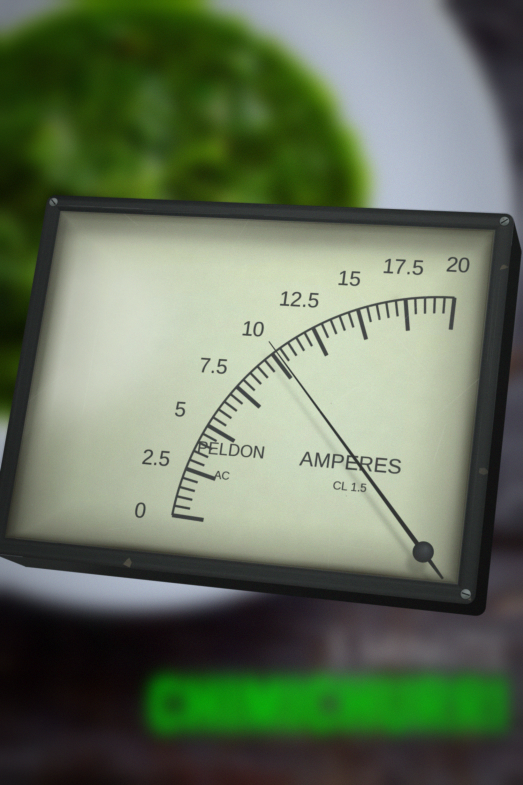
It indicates 10.25 A
